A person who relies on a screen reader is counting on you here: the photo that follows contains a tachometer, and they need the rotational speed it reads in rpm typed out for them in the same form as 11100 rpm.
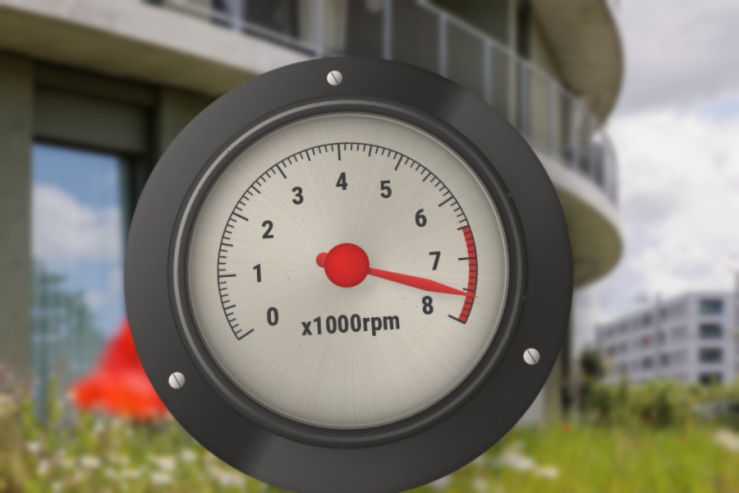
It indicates 7600 rpm
